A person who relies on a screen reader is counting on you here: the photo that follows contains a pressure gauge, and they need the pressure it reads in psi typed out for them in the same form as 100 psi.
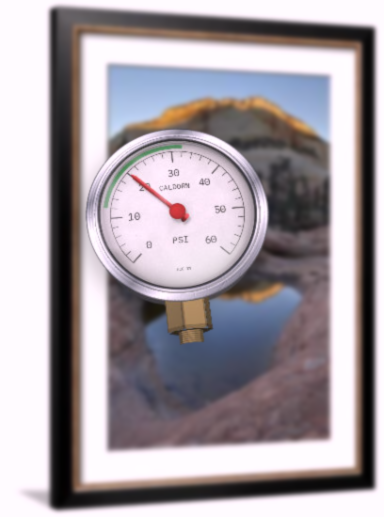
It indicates 20 psi
